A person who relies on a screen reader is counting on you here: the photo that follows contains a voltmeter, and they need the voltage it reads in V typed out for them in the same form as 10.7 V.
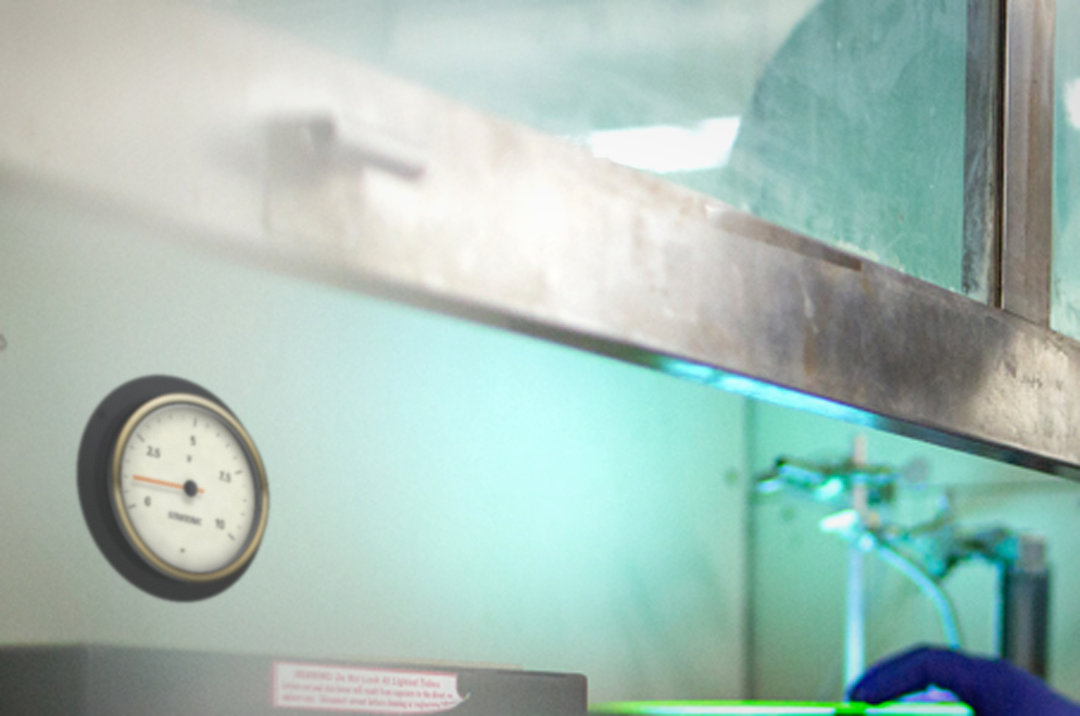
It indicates 1 V
